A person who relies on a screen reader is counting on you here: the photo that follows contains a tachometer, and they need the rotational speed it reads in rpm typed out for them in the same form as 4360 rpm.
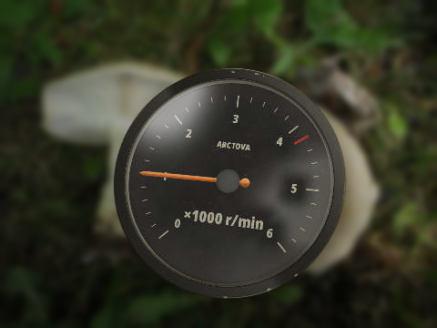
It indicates 1000 rpm
